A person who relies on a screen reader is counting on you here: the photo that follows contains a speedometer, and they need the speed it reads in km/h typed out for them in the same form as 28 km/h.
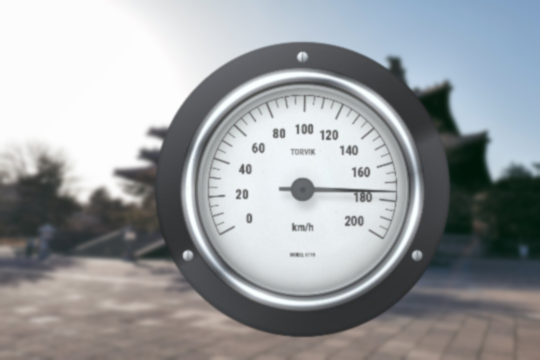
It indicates 175 km/h
